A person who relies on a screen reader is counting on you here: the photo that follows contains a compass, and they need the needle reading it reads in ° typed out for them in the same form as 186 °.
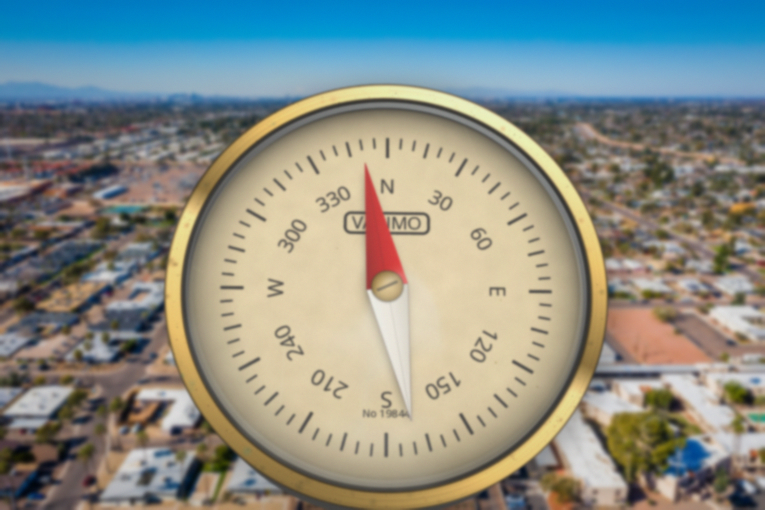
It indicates 350 °
